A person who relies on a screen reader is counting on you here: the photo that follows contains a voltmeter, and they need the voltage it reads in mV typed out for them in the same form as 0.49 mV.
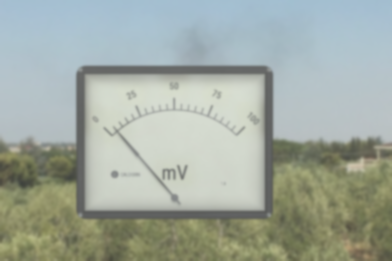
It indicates 5 mV
